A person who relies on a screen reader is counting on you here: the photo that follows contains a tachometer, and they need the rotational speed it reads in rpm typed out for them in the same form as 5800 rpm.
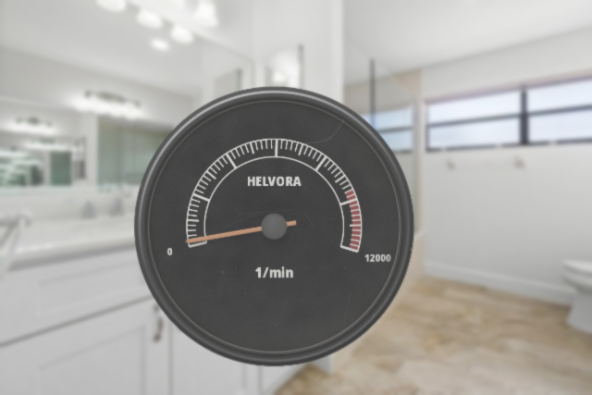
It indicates 200 rpm
